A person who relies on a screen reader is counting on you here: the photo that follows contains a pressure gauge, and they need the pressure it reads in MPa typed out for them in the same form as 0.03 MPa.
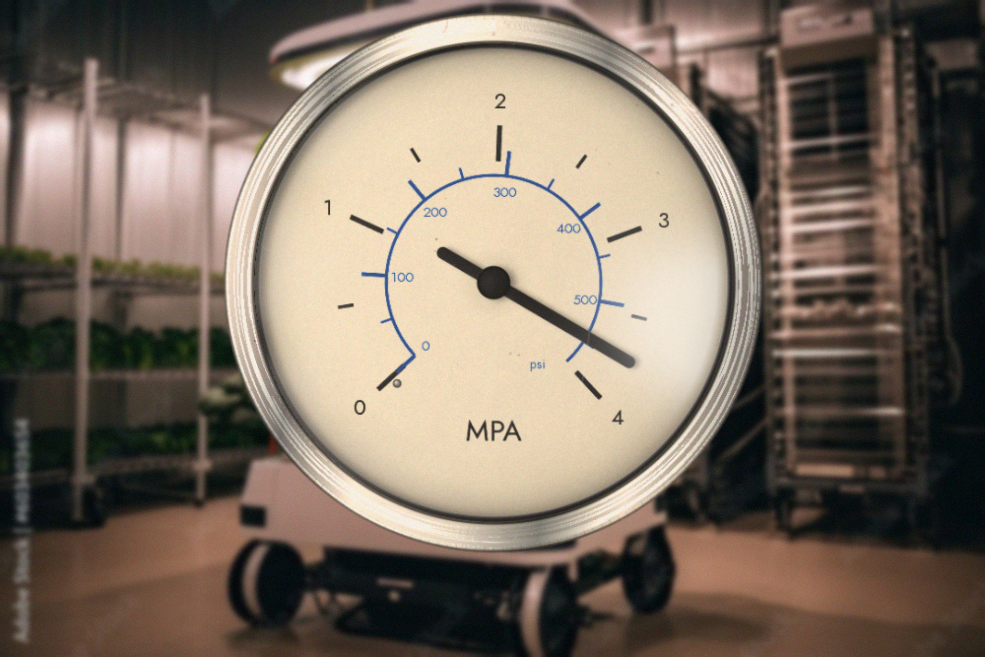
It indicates 3.75 MPa
